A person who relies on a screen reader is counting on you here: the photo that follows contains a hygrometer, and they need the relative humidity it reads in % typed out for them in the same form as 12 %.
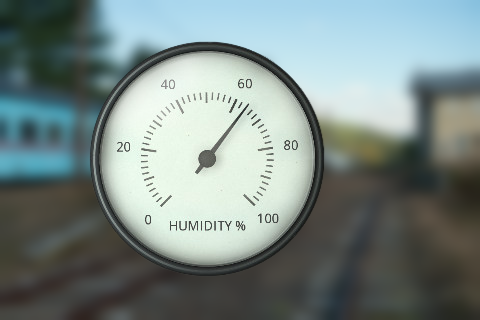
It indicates 64 %
